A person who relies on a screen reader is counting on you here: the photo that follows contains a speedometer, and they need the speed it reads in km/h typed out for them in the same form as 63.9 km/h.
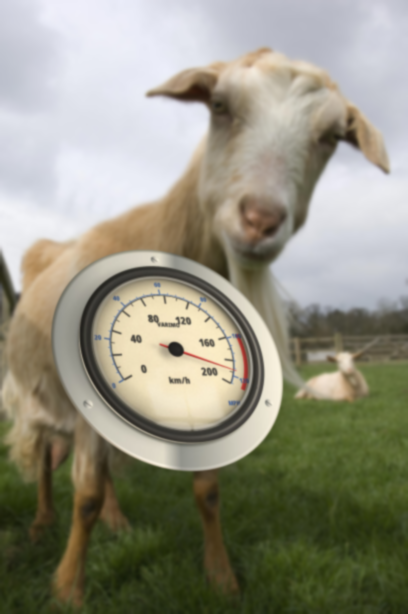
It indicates 190 km/h
